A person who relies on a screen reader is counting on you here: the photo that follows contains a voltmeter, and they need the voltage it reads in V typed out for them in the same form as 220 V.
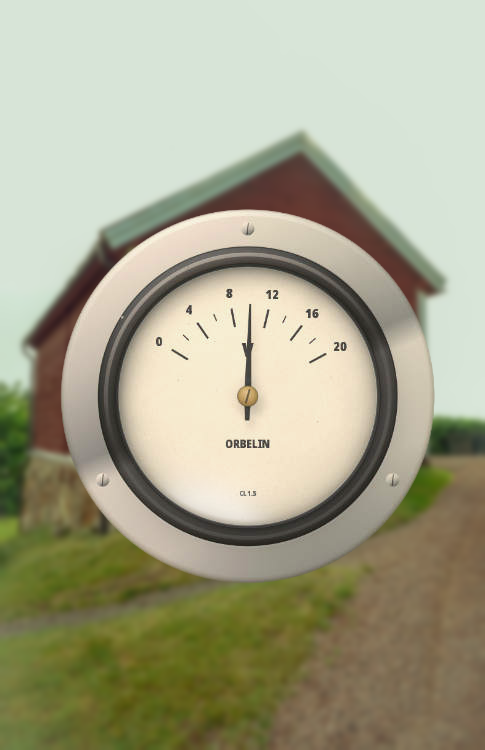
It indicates 10 V
